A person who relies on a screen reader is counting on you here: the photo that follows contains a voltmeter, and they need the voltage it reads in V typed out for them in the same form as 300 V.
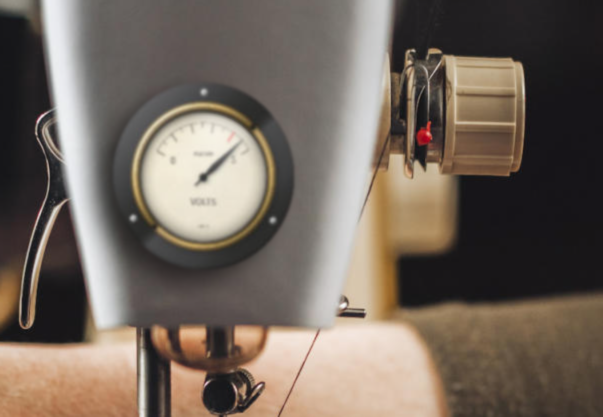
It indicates 4.5 V
